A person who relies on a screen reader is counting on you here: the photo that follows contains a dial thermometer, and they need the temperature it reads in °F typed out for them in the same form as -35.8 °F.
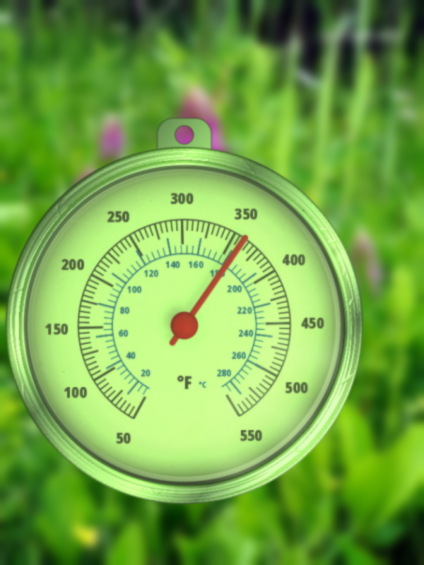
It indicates 360 °F
